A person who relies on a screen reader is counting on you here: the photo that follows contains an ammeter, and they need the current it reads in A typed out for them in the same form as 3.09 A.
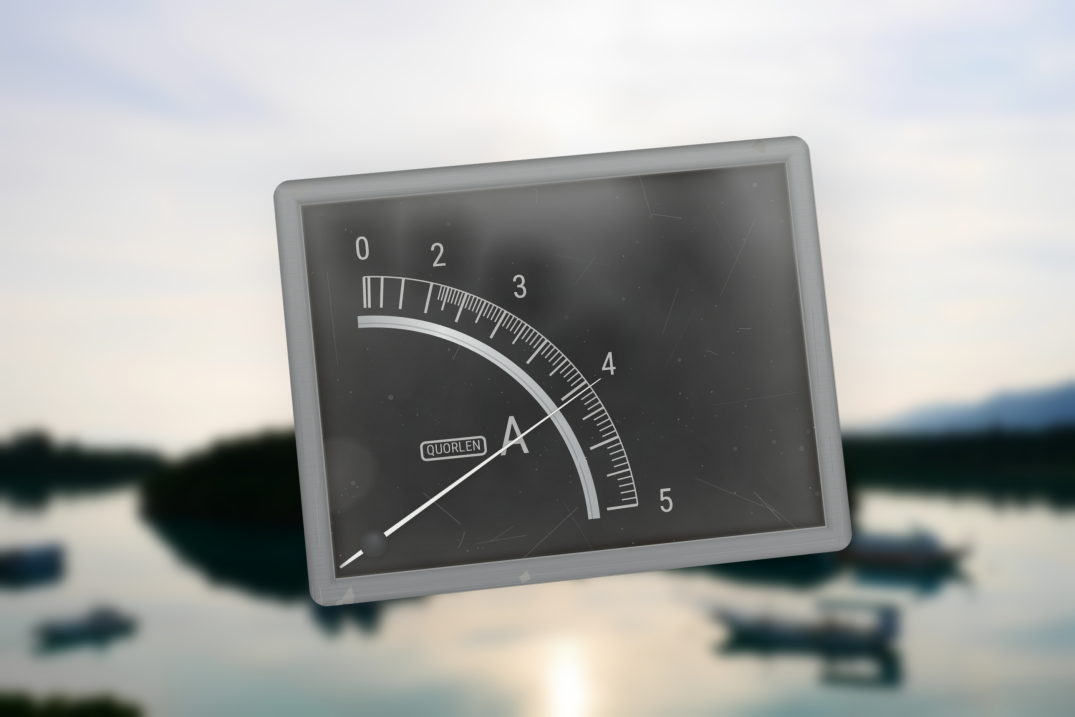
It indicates 4.05 A
